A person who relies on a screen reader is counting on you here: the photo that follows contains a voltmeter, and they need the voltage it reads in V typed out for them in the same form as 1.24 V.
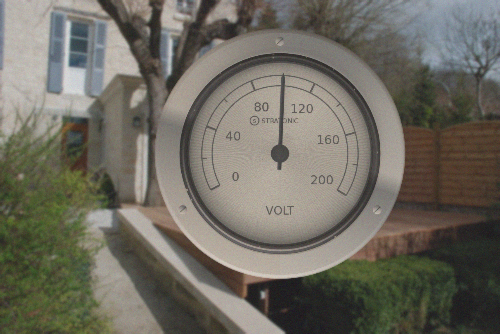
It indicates 100 V
